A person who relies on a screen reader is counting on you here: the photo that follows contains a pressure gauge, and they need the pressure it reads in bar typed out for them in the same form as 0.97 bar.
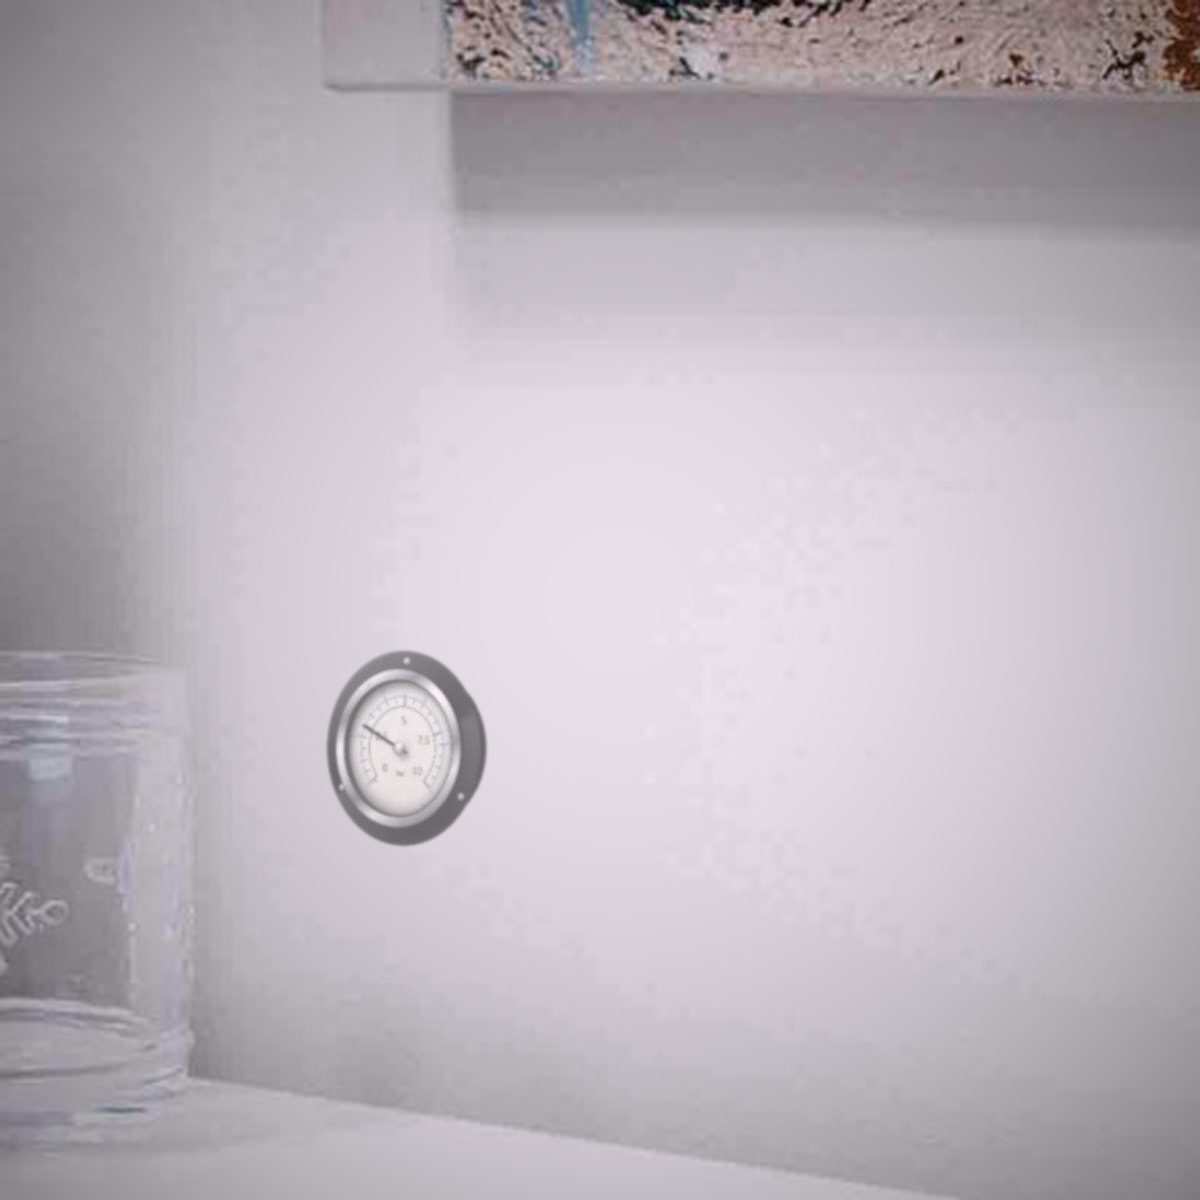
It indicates 2.5 bar
